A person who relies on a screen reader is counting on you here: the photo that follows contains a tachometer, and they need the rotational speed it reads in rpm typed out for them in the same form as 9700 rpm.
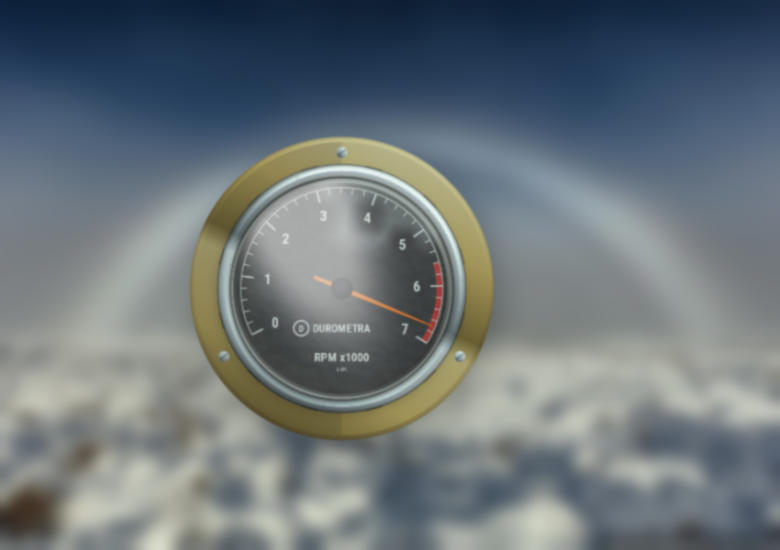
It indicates 6700 rpm
